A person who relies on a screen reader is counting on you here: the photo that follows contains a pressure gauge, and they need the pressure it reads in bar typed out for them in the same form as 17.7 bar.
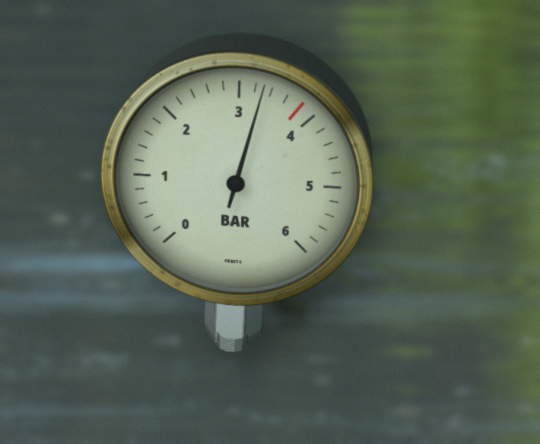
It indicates 3.3 bar
